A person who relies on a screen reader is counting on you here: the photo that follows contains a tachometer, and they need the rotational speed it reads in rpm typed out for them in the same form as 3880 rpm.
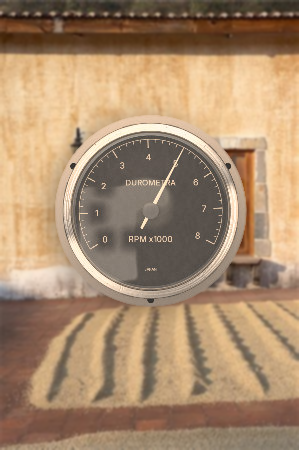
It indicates 5000 rpm
